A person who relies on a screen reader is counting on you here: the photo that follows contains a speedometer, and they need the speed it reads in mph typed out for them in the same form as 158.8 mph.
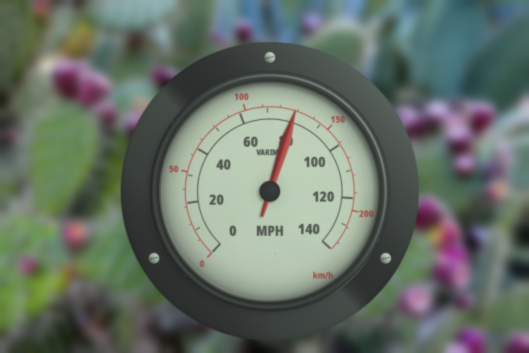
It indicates 80 mph
